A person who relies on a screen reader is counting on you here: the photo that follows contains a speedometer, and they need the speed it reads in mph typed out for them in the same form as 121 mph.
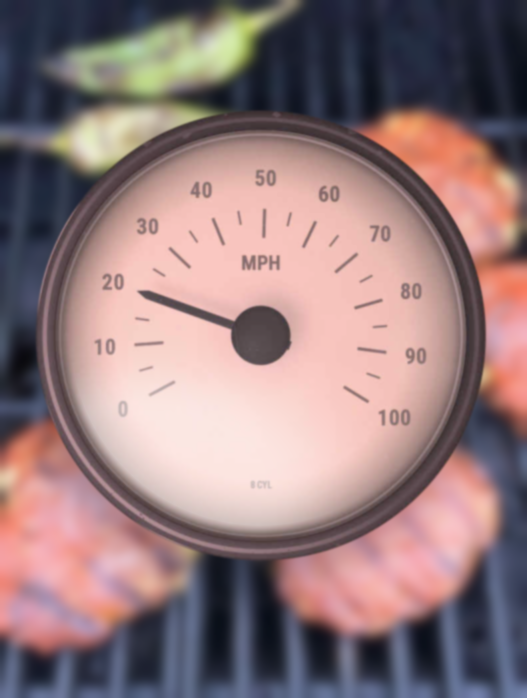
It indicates 20 mph
